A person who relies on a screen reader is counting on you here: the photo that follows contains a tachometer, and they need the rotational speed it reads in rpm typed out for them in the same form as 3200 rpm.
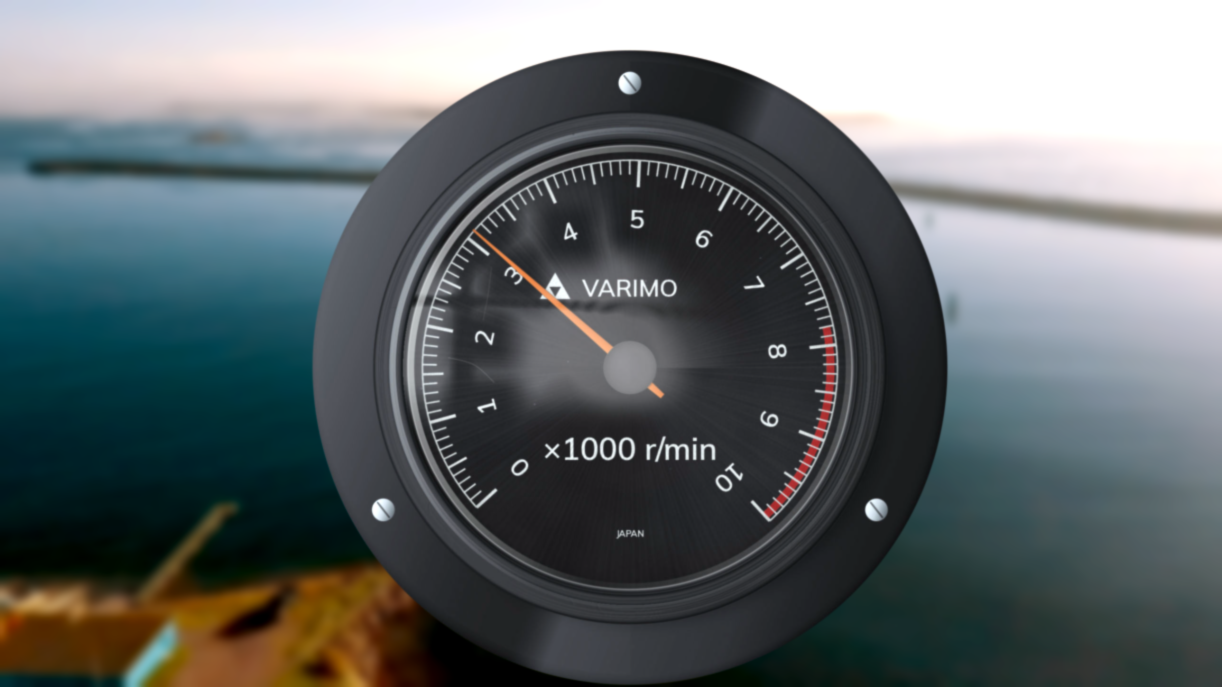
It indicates 3100 rpm
